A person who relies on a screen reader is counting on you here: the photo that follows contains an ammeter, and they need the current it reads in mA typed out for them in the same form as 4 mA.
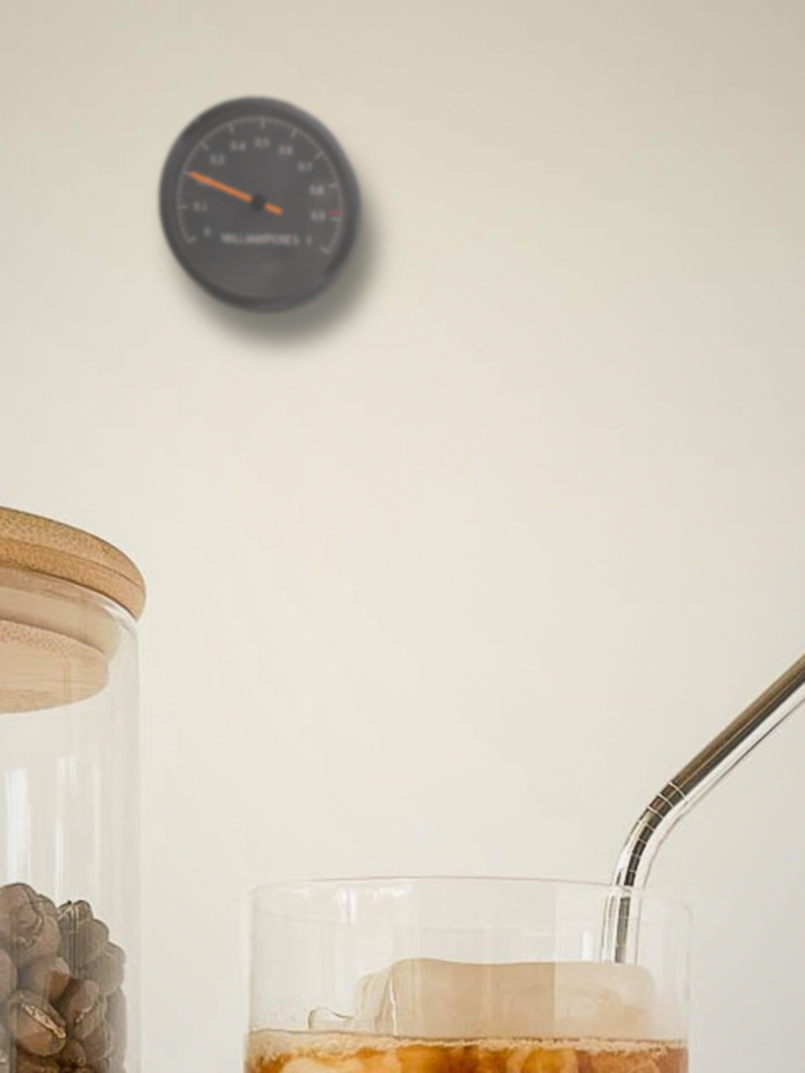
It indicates 0.2 mA
